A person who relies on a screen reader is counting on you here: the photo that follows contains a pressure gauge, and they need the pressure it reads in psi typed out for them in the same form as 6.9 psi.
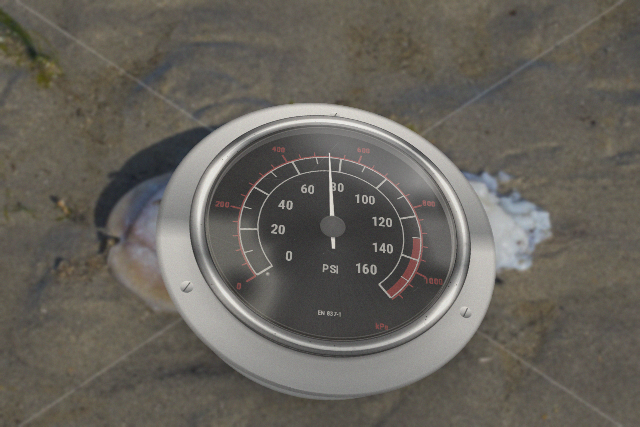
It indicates 75 psi
